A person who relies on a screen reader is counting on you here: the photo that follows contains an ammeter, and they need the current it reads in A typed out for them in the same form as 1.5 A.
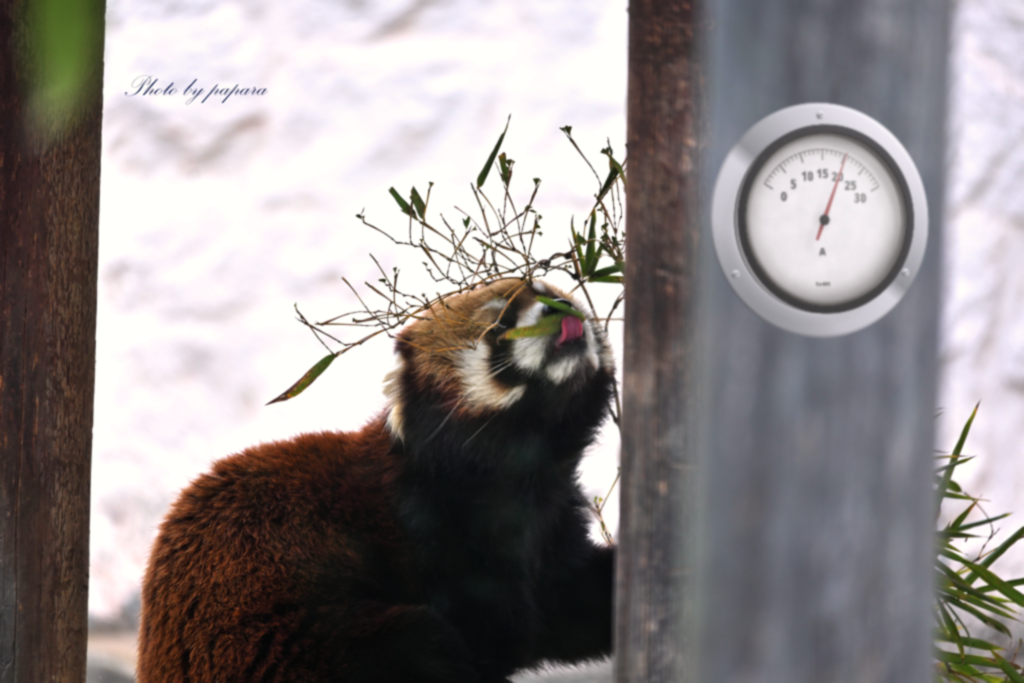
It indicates 20 A
